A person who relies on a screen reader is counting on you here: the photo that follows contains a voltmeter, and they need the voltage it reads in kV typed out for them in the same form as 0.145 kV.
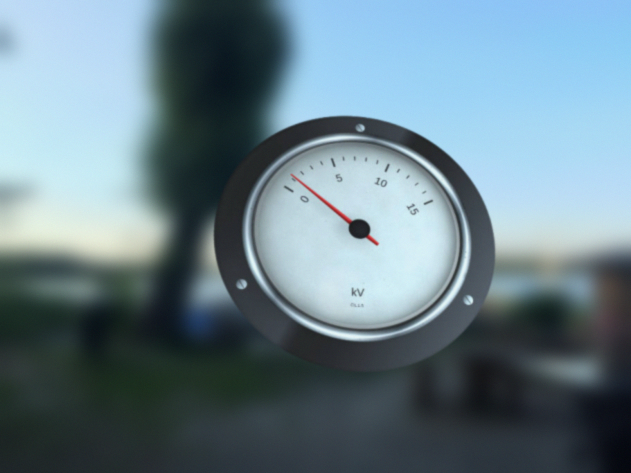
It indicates 1 kV
